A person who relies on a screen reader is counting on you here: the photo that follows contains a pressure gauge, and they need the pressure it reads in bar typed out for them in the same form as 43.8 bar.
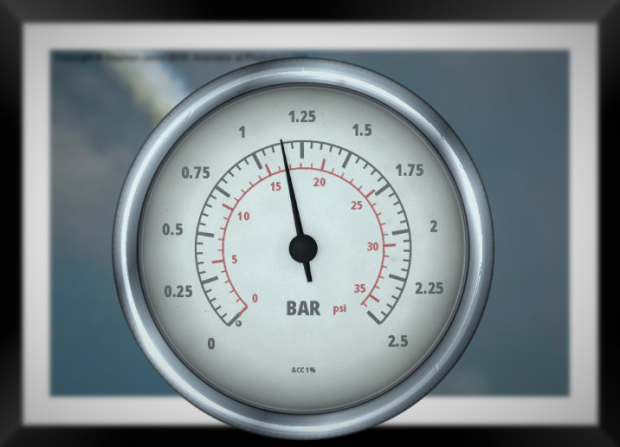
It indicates 1.15 bar
